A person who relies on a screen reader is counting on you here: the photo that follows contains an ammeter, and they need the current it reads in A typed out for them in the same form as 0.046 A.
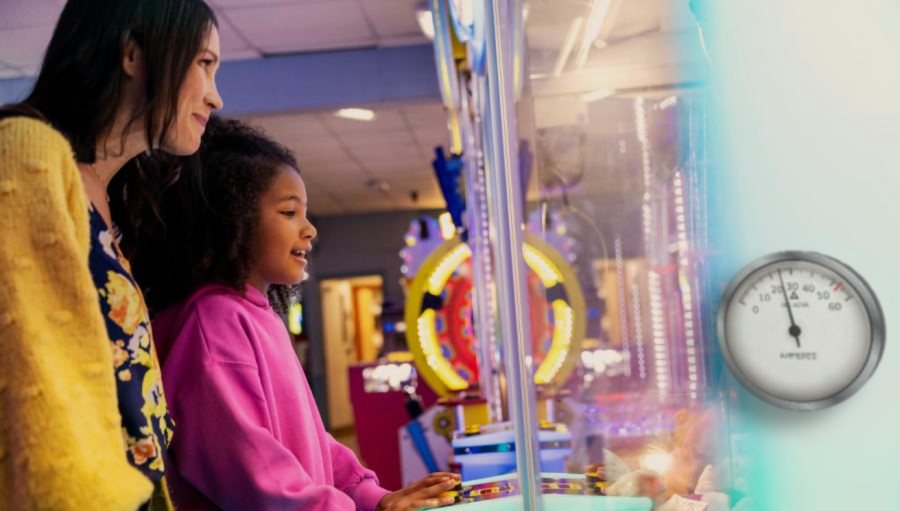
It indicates 25 A
